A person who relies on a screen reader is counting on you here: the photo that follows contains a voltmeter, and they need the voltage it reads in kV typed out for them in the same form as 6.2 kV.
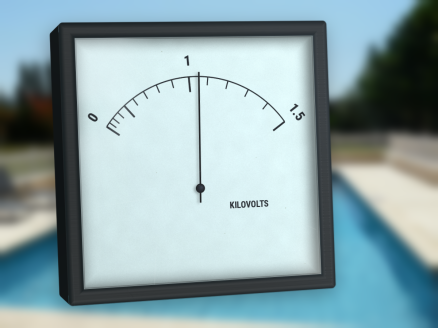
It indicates 1.05 kV
